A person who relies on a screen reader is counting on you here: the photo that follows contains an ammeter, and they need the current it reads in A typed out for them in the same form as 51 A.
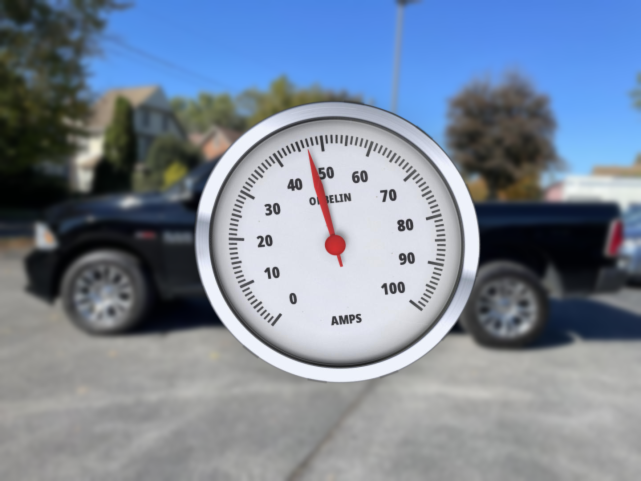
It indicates 47 A
